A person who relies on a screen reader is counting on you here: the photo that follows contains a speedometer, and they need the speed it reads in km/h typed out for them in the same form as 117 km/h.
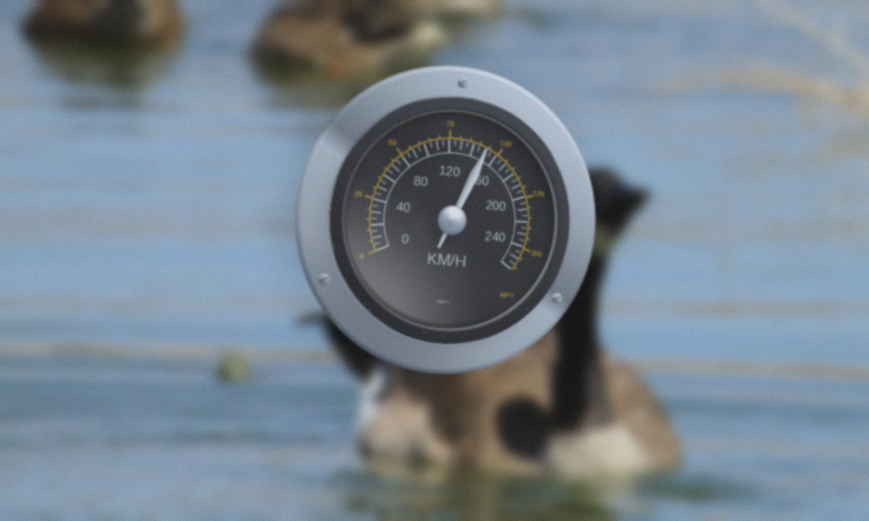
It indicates 150 km/h
